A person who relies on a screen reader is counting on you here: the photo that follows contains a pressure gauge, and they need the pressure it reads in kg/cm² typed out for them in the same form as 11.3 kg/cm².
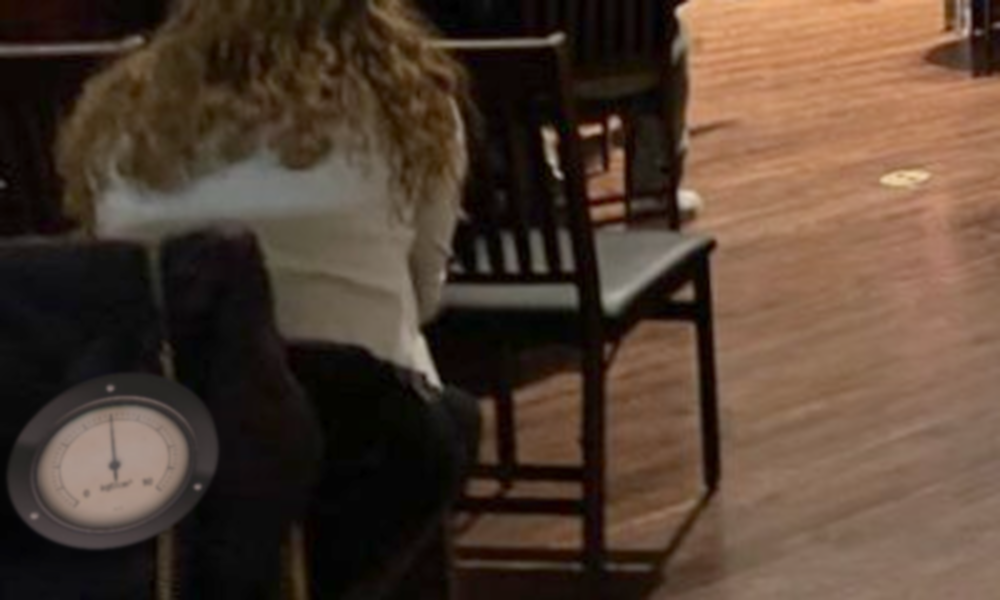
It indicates 5 kg/cm²
